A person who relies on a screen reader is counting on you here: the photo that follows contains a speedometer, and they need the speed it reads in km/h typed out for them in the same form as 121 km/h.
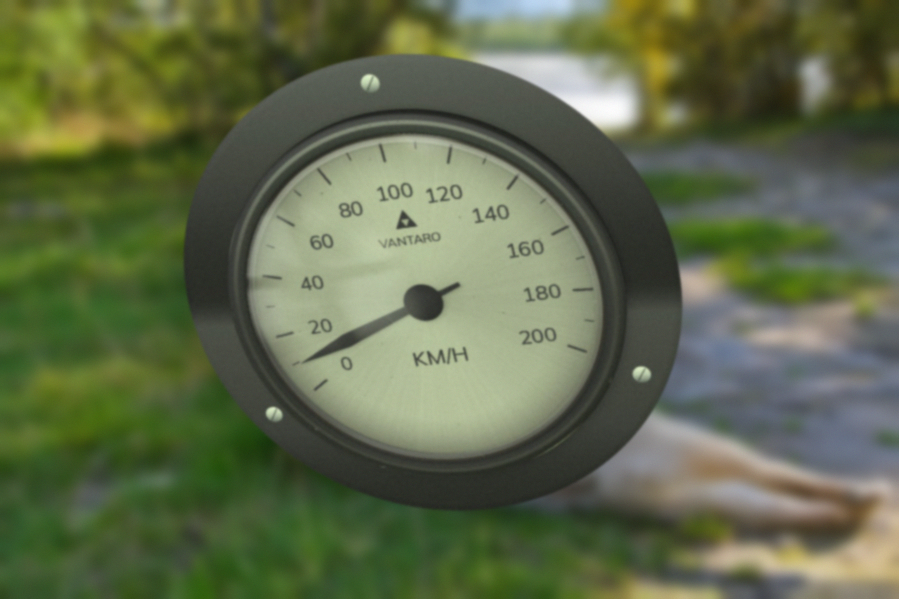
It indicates 10 km/h
